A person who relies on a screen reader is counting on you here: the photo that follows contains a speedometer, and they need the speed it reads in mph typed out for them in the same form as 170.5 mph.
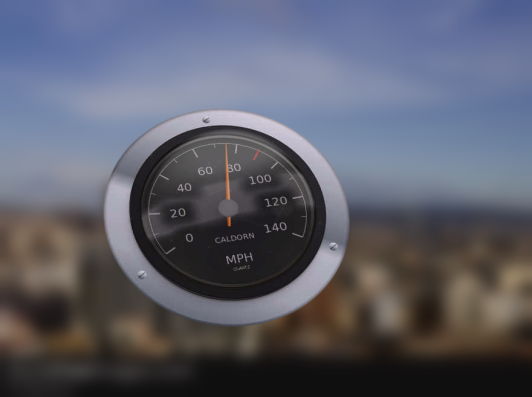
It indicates 75 mph
